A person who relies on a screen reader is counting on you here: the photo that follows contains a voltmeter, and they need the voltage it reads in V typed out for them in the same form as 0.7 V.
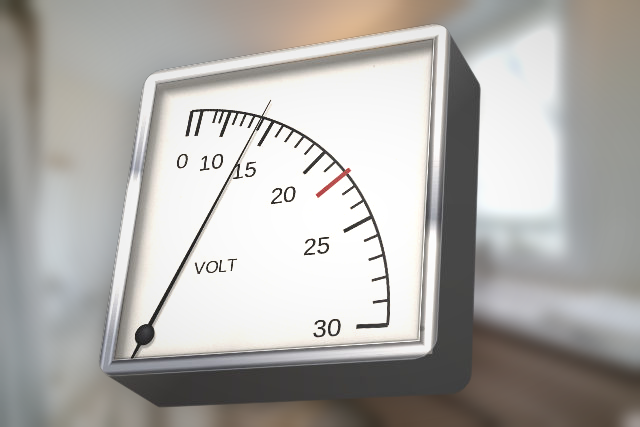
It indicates 14 V
